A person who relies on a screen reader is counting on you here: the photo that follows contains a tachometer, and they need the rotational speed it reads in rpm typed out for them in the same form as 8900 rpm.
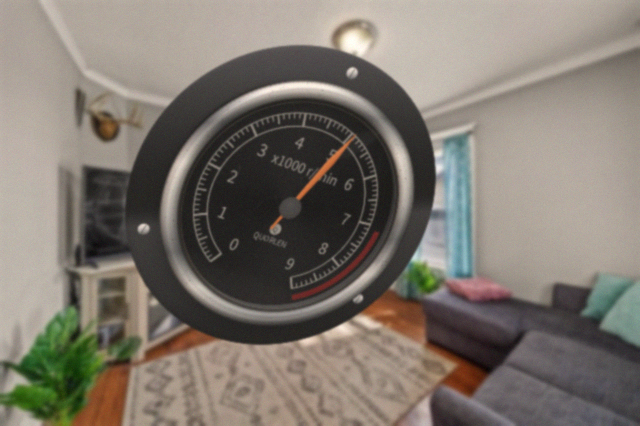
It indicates 5000 rpm
